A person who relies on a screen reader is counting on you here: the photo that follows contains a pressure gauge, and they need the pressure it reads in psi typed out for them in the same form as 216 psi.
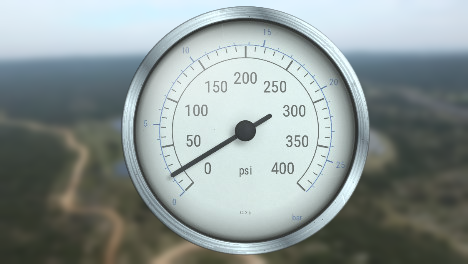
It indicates 20 psi
